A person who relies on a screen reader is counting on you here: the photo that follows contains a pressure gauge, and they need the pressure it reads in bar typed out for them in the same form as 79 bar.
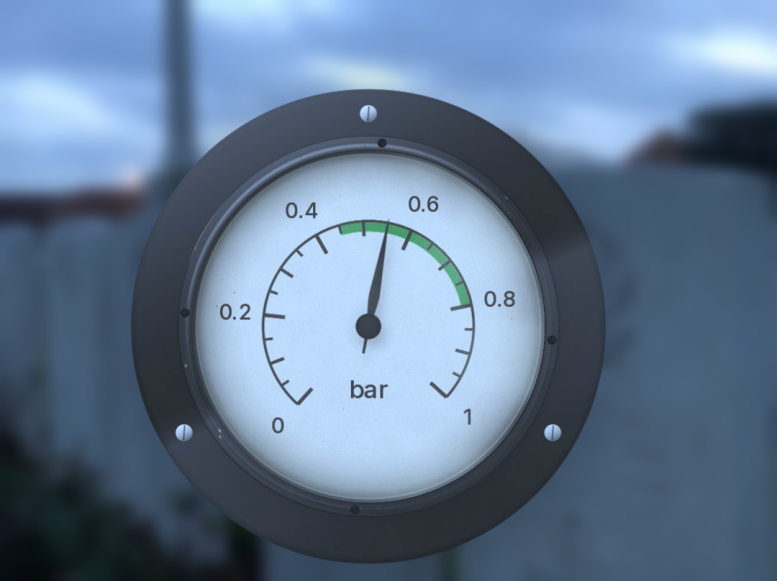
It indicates 0.55 bar
